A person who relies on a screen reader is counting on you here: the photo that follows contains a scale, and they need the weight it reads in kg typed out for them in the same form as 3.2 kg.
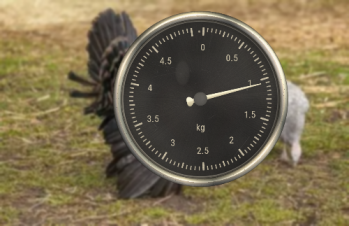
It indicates 1.05 kg
